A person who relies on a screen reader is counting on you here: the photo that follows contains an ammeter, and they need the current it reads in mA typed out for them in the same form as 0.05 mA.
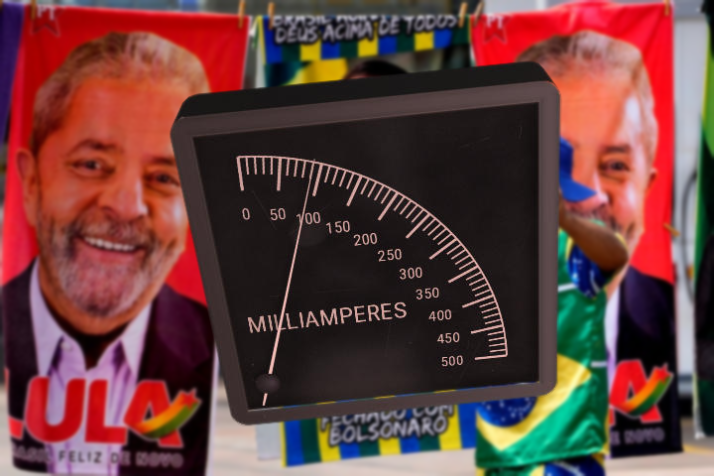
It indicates 90 mA
